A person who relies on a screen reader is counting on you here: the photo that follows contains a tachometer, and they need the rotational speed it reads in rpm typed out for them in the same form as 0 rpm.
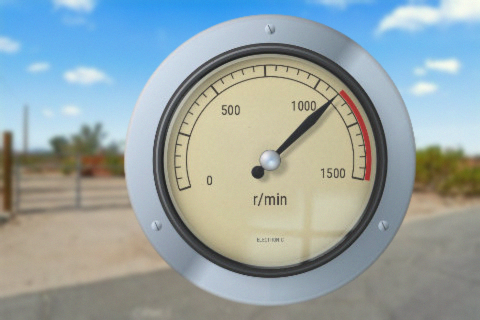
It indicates 1100 rpm
